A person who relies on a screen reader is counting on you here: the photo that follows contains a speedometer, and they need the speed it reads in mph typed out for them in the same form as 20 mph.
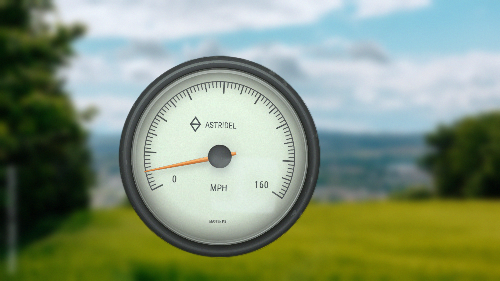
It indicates 10 mph
